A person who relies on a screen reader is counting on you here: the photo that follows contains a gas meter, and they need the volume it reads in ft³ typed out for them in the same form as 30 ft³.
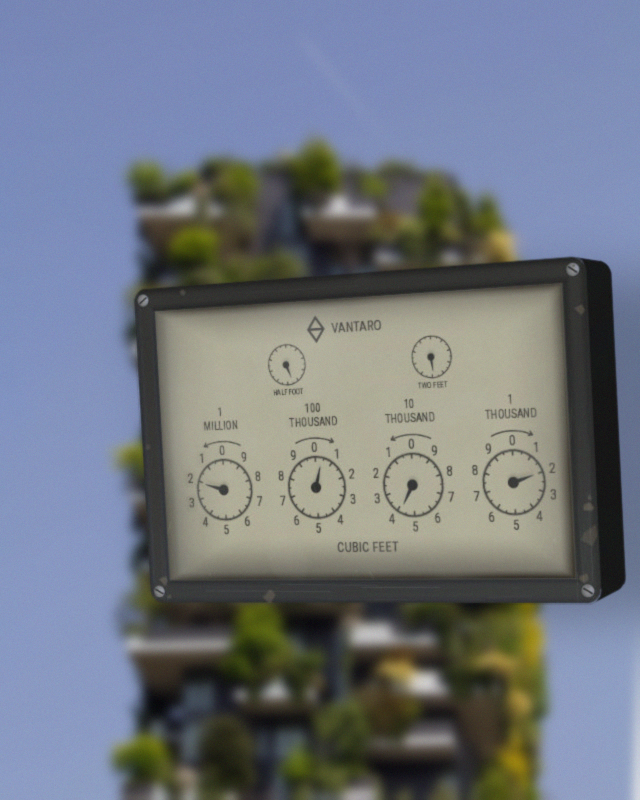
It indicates 204200 ft³
